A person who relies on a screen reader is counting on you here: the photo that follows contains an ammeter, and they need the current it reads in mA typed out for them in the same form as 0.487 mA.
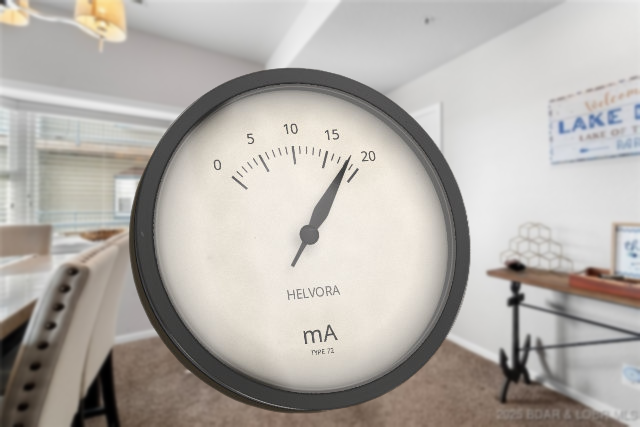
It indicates 18 mA
